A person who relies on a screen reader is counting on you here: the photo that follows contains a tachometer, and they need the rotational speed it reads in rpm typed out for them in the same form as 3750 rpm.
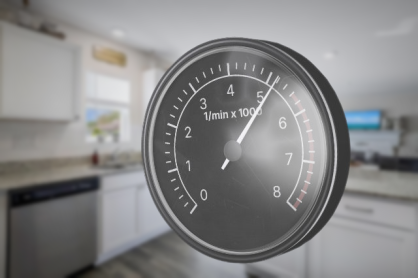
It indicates 5200 rpm
